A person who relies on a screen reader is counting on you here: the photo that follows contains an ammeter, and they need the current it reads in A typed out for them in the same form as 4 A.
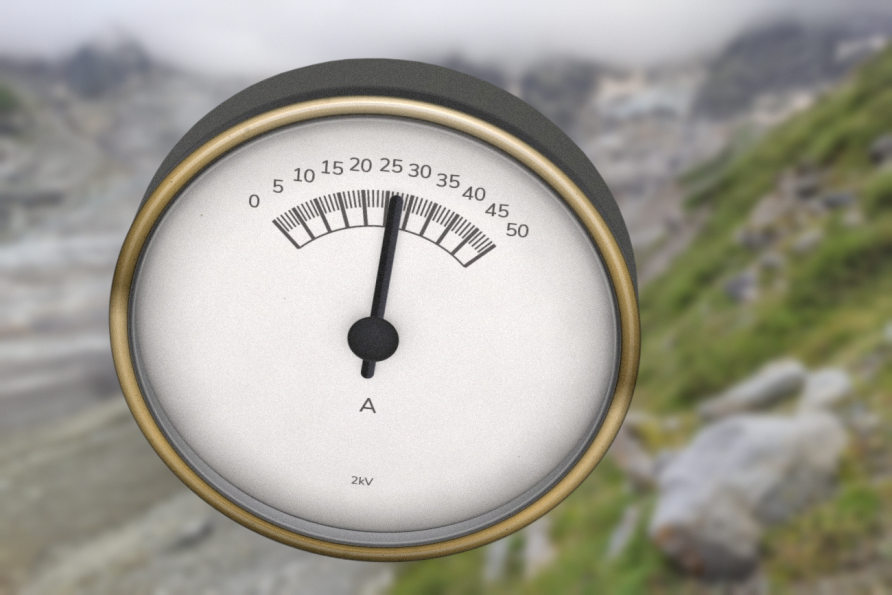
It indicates 27 A
